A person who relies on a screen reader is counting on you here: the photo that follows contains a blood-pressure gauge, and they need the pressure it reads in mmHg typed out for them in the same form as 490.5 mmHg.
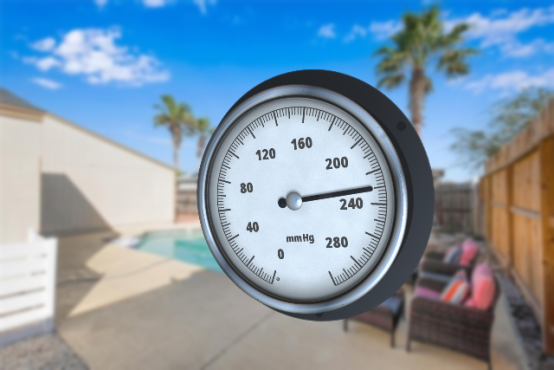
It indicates 230 mmHg
